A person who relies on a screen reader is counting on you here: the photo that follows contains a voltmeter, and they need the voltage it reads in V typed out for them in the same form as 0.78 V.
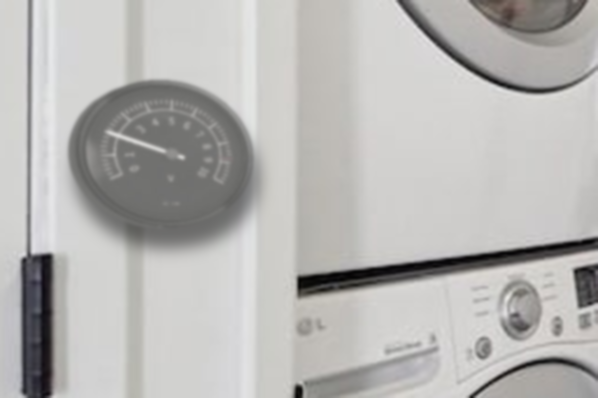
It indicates 2 V
